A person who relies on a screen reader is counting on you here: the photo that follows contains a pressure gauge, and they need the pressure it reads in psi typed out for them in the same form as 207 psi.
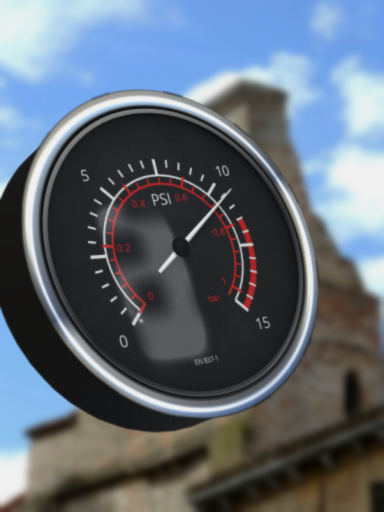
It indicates 10.5 psi
